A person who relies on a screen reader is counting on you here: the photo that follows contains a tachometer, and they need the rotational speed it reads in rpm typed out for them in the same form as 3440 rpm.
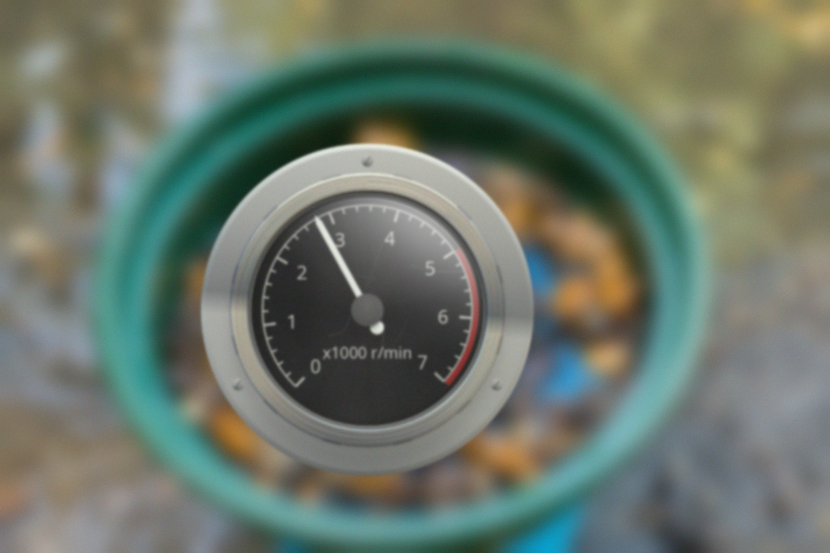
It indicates 2800 rpm
